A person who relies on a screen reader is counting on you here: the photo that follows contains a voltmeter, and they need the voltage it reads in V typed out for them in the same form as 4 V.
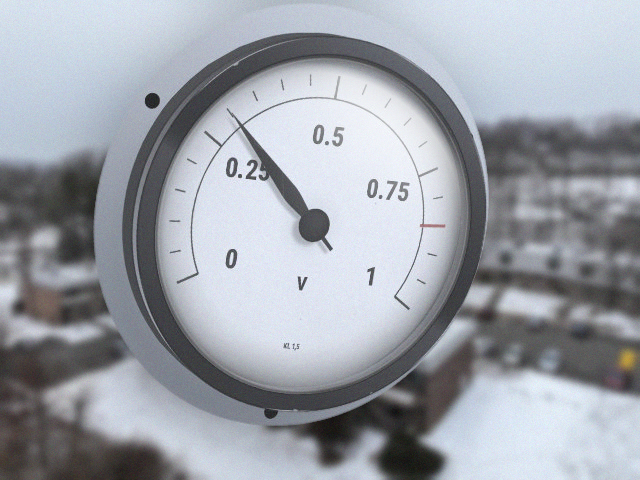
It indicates 0.3 V
